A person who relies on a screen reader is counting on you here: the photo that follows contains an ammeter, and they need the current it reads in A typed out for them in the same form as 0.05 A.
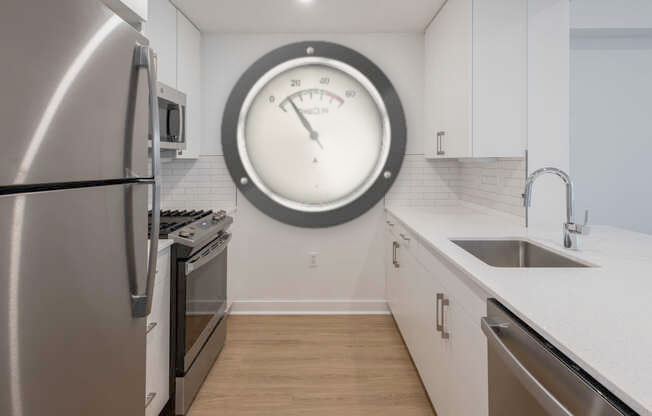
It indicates 10 A
